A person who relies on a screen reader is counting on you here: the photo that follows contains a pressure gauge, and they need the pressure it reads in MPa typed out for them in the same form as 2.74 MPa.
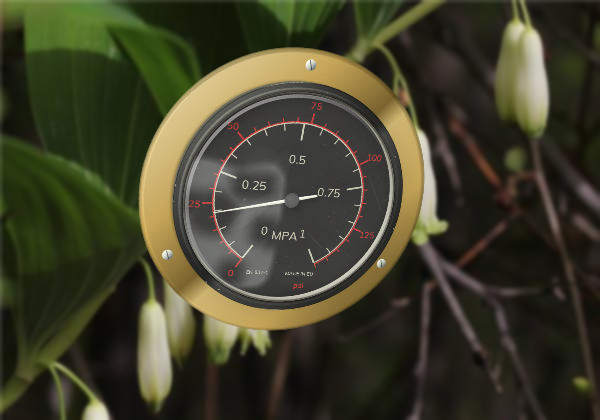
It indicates 0.15 MPa
